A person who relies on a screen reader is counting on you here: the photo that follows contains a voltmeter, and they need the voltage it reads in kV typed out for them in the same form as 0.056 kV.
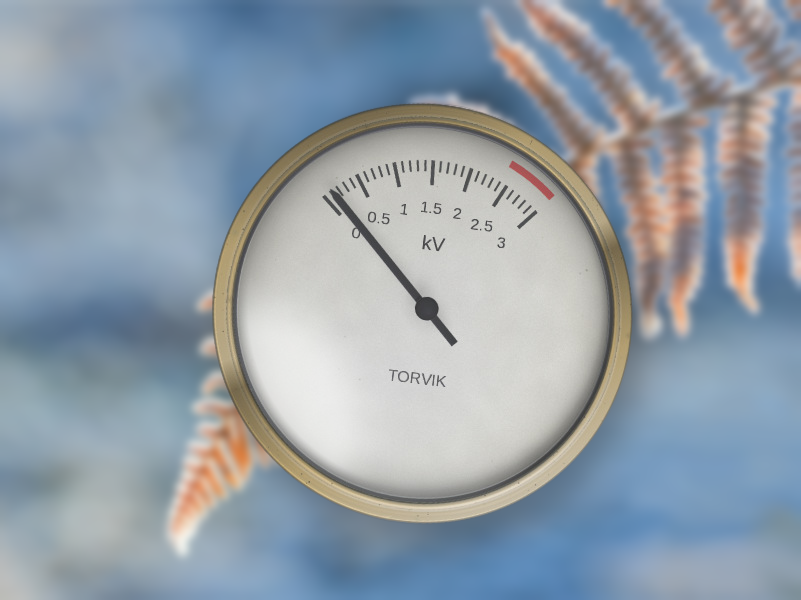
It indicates 0.1 kV
